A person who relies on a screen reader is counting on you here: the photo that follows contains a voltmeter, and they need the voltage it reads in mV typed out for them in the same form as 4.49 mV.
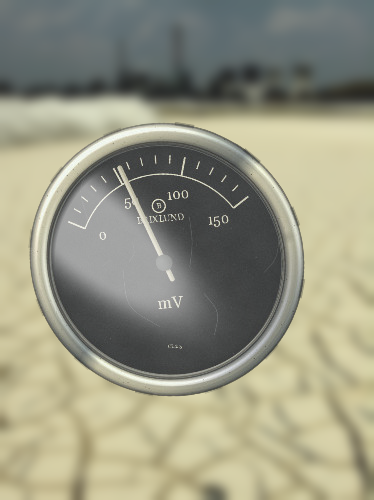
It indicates 55 mV
